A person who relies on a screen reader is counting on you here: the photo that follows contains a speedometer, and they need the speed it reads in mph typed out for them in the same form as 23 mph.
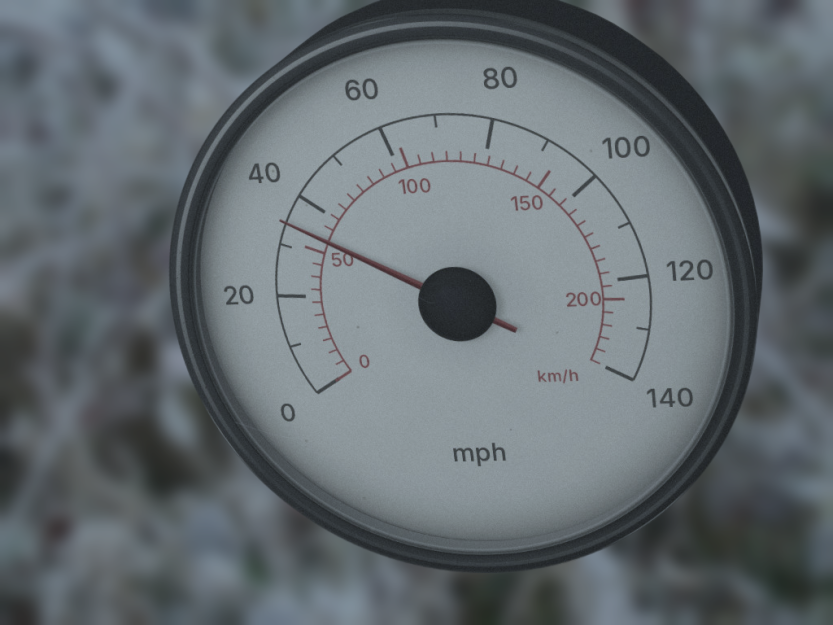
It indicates 35 mph
